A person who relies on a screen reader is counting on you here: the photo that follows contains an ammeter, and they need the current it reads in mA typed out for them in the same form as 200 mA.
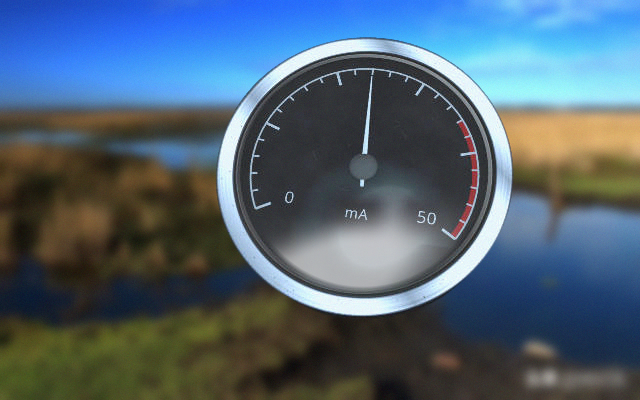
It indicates 24 mA
